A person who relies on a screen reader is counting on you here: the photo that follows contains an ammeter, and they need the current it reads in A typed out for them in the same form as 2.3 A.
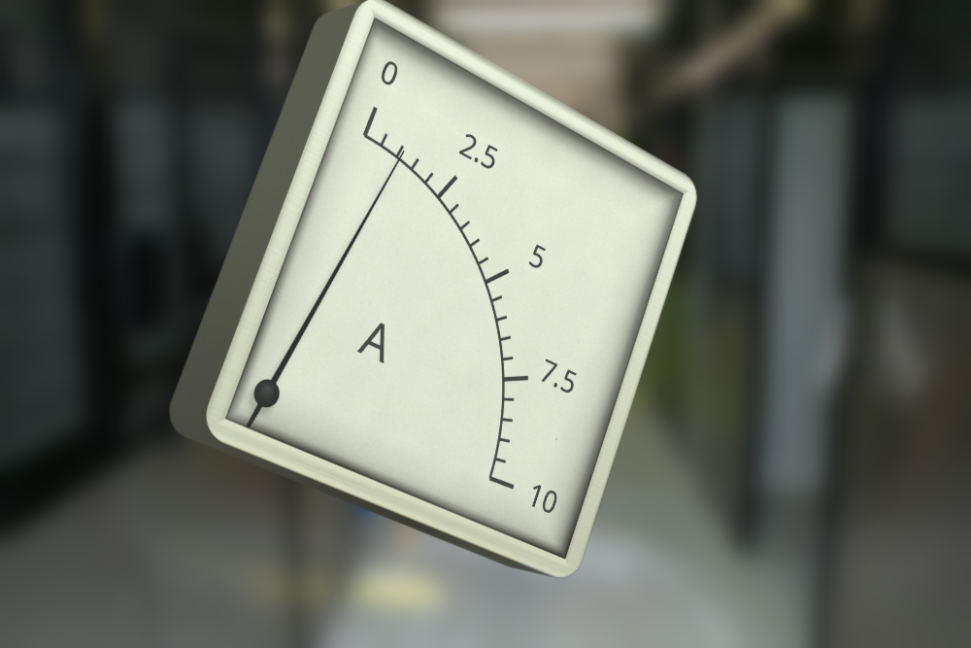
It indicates 1 A
